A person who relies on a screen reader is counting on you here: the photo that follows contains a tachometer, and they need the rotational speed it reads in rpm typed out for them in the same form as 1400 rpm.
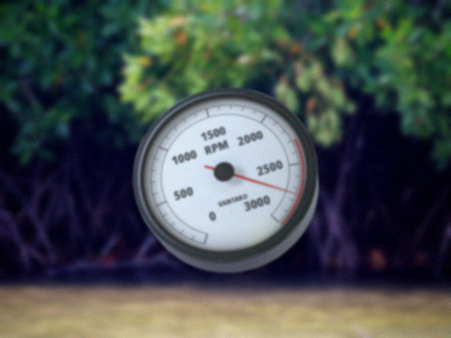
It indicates 2750 rpm
